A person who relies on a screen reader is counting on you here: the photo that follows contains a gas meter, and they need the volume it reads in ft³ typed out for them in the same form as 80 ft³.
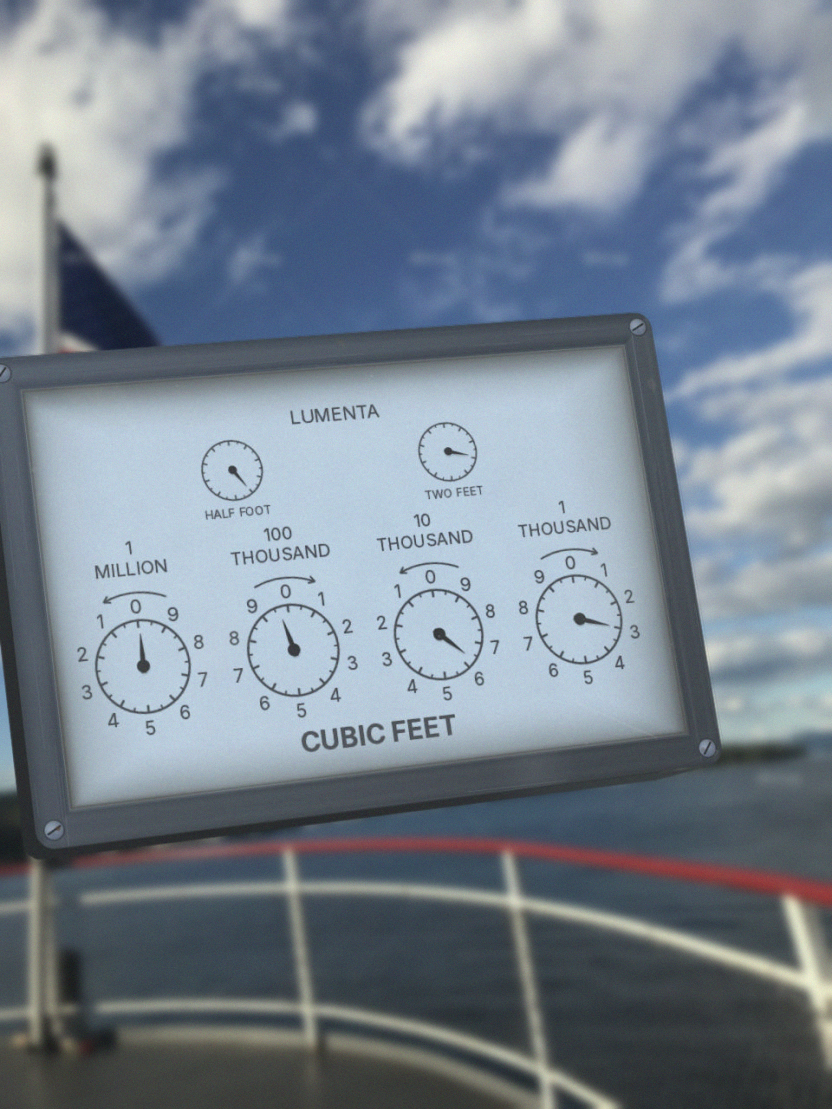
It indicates 996300 ft³
